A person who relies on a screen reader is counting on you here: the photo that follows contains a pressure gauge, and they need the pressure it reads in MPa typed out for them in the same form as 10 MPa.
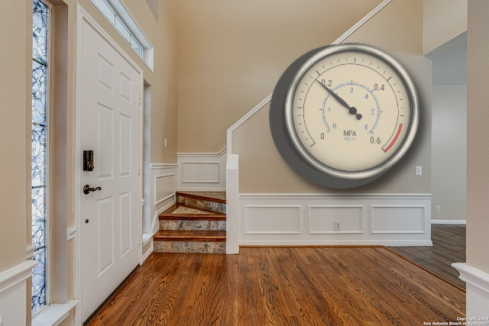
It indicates 0.18 MPa
